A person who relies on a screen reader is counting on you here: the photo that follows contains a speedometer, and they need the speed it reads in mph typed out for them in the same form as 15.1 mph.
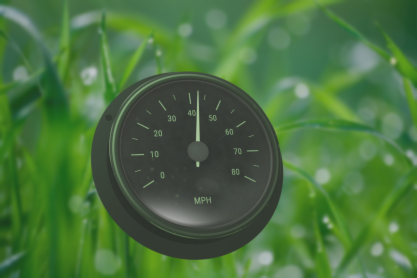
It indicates 42.5 mph
